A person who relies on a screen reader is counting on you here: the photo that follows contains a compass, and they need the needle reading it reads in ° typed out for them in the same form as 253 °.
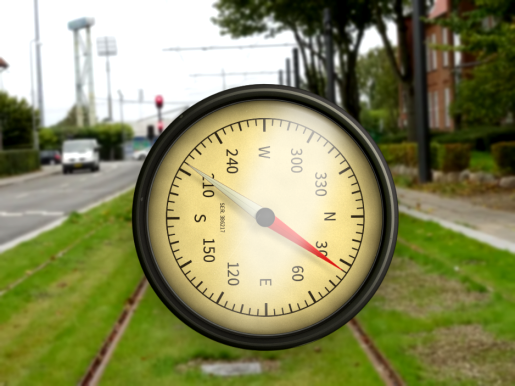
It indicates 35 °
